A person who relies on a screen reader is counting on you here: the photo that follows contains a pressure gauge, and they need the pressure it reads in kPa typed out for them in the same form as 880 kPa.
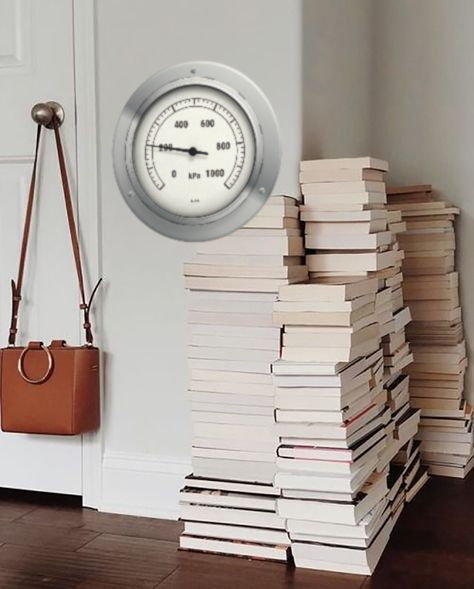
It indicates 200 kPa
